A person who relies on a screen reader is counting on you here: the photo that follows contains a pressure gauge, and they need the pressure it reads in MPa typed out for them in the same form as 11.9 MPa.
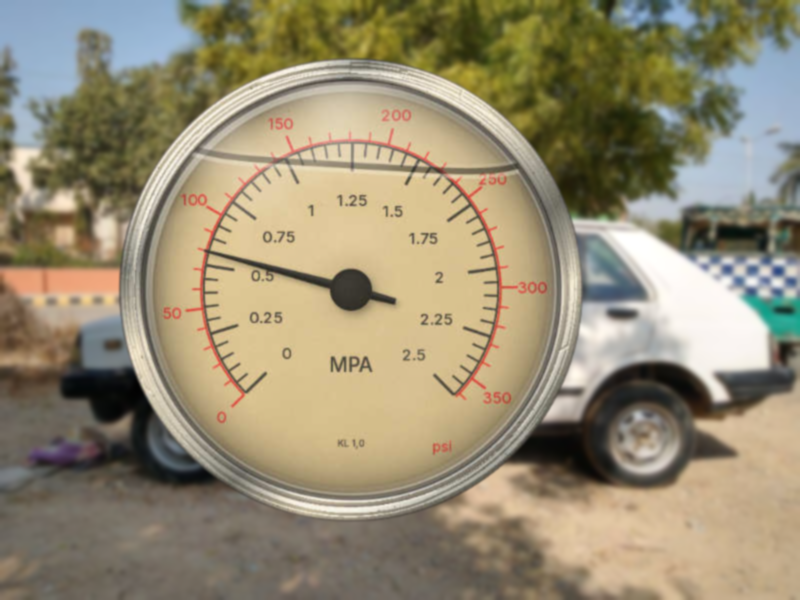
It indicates 0.55 MPa
